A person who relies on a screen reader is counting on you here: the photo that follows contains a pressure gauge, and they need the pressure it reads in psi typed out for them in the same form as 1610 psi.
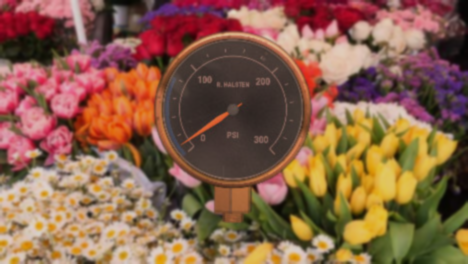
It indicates 10 psi
